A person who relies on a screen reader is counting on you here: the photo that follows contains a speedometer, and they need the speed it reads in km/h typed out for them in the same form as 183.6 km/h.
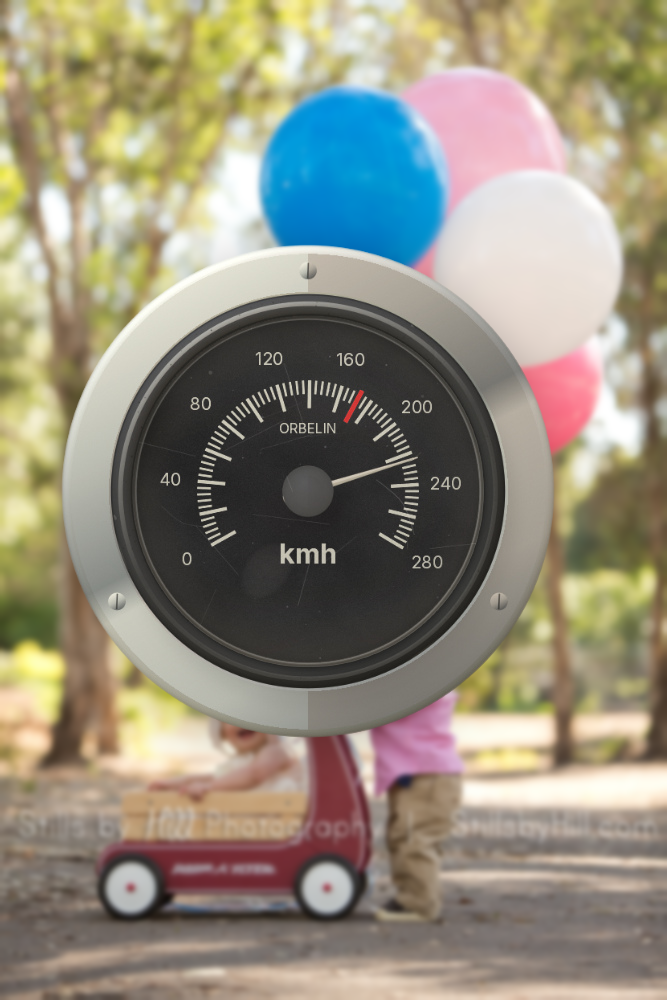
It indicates 224 km/h
